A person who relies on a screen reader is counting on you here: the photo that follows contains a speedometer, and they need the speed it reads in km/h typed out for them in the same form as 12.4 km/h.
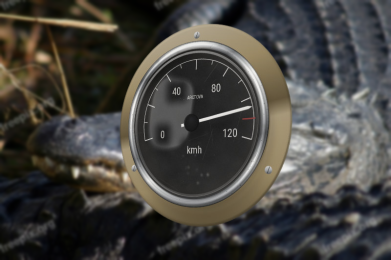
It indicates 105 km/h
